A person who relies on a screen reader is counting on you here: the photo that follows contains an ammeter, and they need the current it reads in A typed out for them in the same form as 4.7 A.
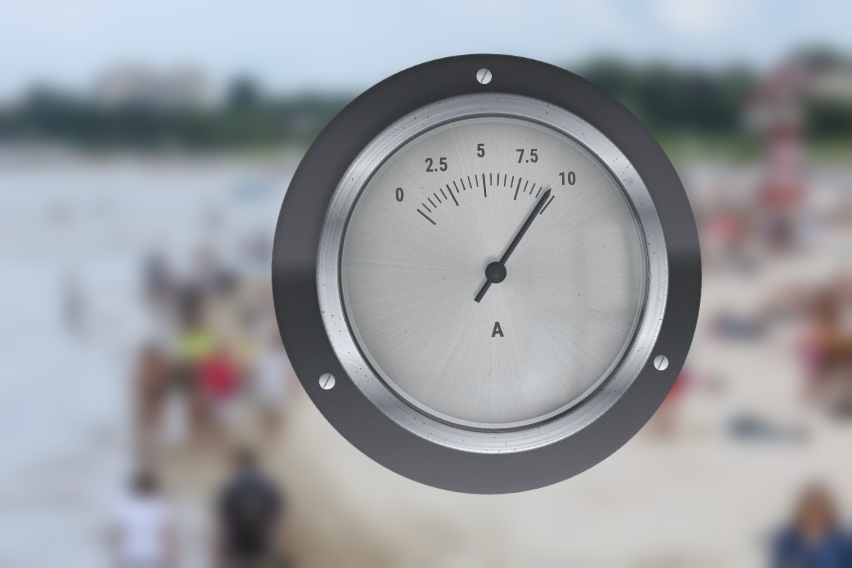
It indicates 9.5 A
